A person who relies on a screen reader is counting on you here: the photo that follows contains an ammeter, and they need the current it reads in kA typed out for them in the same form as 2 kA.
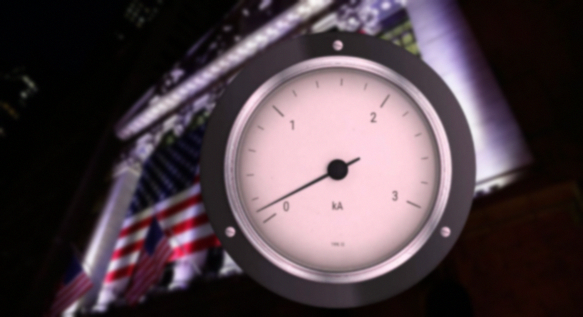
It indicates 0.1 kA
